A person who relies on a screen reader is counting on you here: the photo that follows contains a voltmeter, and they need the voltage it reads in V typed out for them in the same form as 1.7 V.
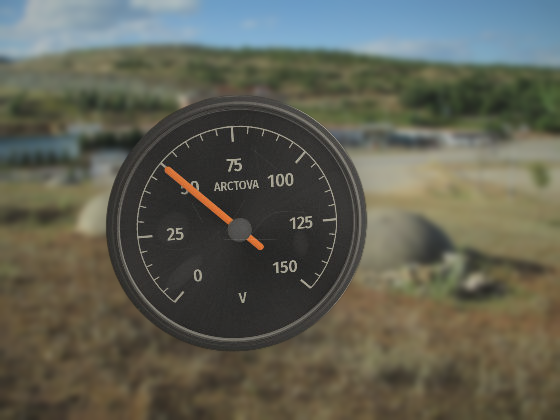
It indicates 50 V
